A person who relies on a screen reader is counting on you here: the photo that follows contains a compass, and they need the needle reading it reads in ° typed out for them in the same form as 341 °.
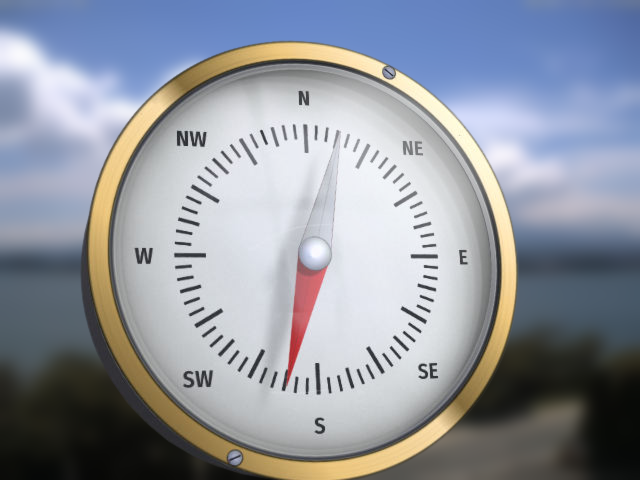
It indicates 195 °
